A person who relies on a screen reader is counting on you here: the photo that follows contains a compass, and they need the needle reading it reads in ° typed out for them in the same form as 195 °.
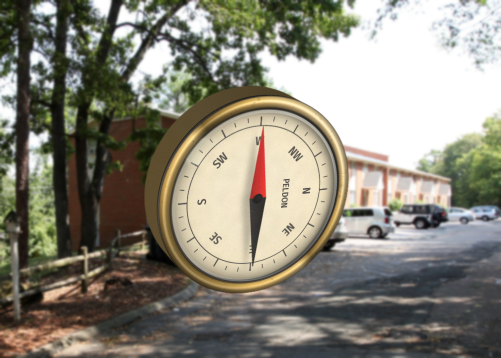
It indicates 270 °
